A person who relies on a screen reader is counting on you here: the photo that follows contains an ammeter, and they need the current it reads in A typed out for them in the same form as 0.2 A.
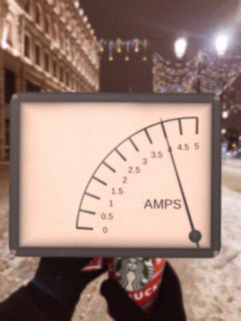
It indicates 4 A
